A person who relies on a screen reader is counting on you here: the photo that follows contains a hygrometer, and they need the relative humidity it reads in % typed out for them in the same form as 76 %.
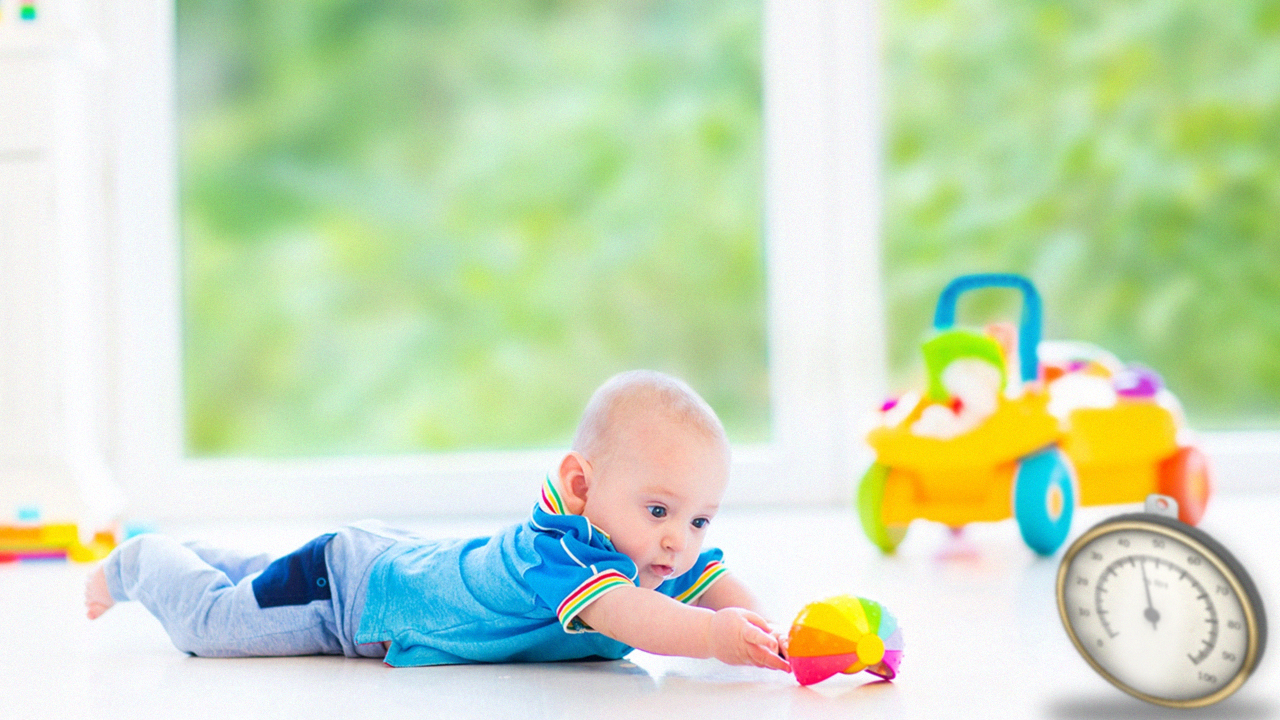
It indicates 45 %
